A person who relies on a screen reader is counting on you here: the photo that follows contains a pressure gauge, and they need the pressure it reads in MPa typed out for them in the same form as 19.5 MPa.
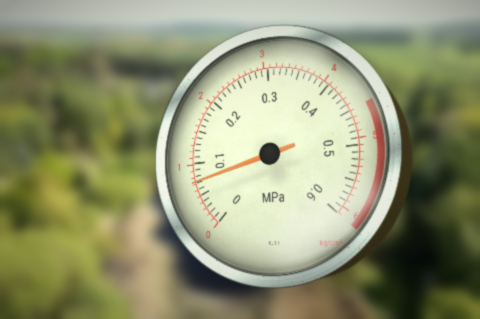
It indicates 0.07 MPa
